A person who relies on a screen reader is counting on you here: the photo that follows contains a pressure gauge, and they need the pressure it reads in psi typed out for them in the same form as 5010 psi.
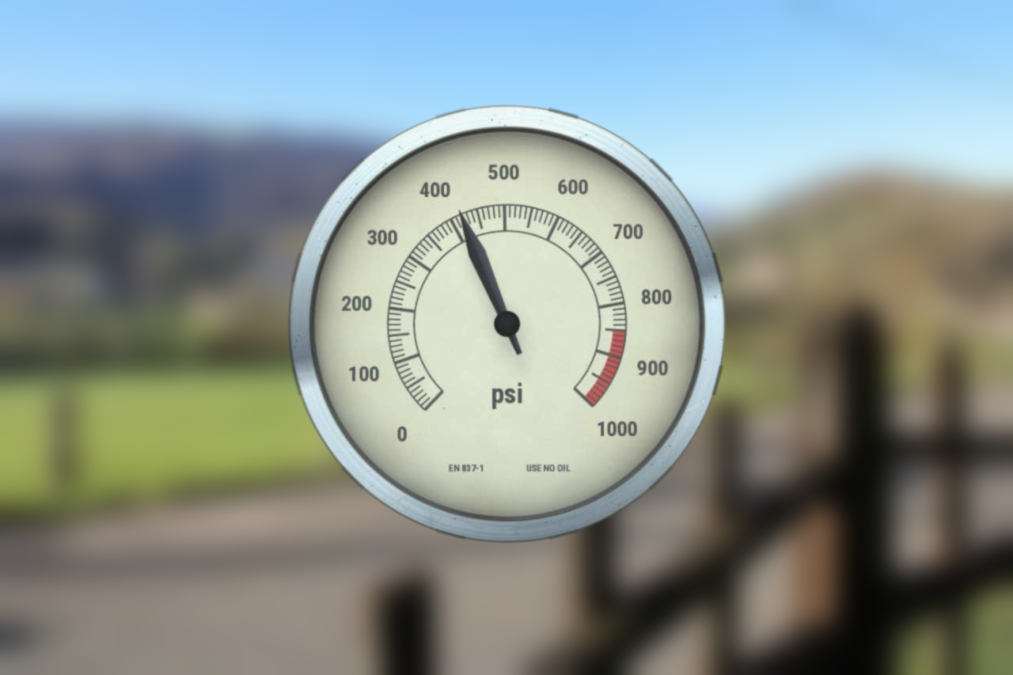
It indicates 420 psi
